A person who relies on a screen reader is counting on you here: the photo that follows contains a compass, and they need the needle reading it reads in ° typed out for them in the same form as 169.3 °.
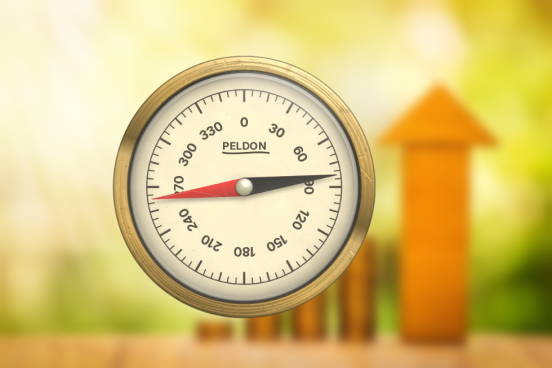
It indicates 262.5 °
